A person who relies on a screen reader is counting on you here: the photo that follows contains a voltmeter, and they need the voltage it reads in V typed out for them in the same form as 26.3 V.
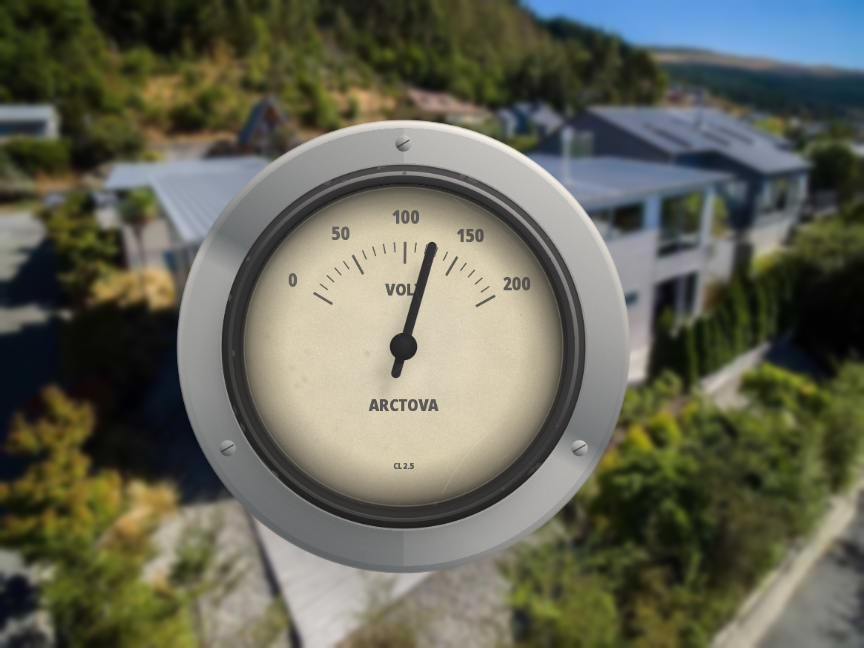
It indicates 125 V
